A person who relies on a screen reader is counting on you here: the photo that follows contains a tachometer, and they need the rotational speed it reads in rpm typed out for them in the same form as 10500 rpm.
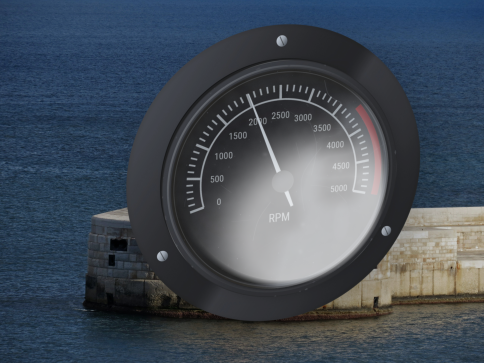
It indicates 2000 rpm
